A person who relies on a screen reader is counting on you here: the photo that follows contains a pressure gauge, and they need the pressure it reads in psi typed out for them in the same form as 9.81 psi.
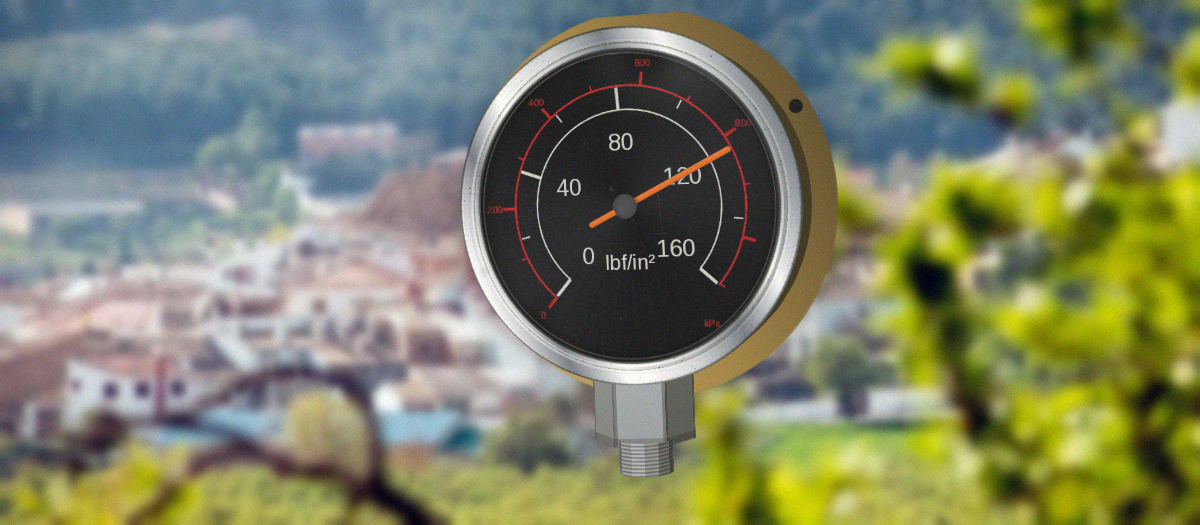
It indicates 120 psi
